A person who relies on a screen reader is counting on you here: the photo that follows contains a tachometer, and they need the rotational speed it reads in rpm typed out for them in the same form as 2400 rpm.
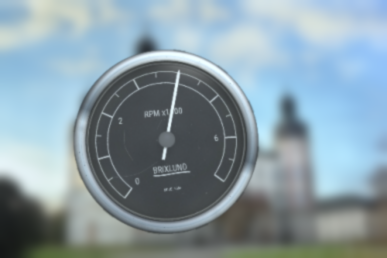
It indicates 4000 rpm
